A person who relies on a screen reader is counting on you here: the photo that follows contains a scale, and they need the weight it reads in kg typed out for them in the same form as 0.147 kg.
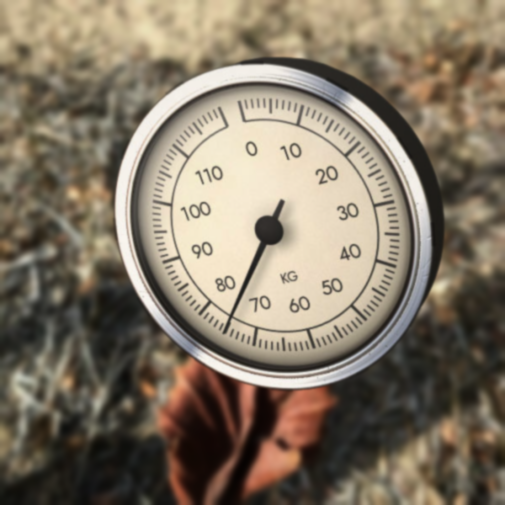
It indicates 75 kg
